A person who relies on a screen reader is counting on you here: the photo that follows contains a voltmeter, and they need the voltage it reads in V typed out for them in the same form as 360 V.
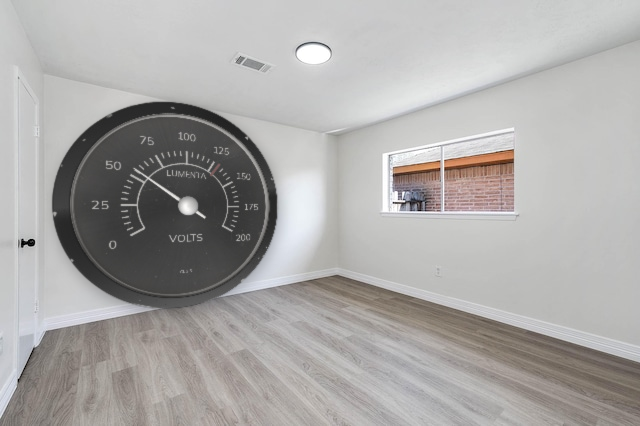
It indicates 55 V
